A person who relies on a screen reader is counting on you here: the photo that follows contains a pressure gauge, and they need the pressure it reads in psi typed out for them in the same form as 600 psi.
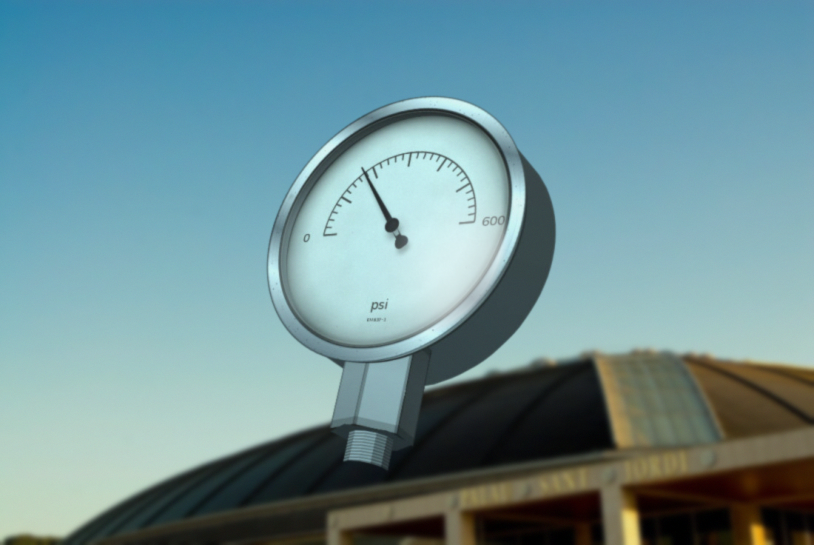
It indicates 180 psi
